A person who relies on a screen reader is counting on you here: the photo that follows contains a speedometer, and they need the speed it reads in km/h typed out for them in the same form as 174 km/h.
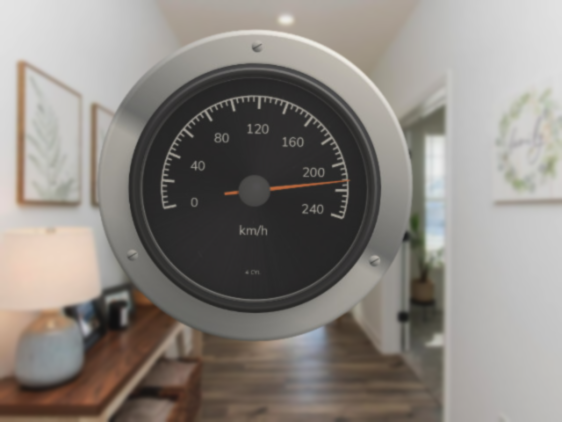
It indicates 212 km/h
